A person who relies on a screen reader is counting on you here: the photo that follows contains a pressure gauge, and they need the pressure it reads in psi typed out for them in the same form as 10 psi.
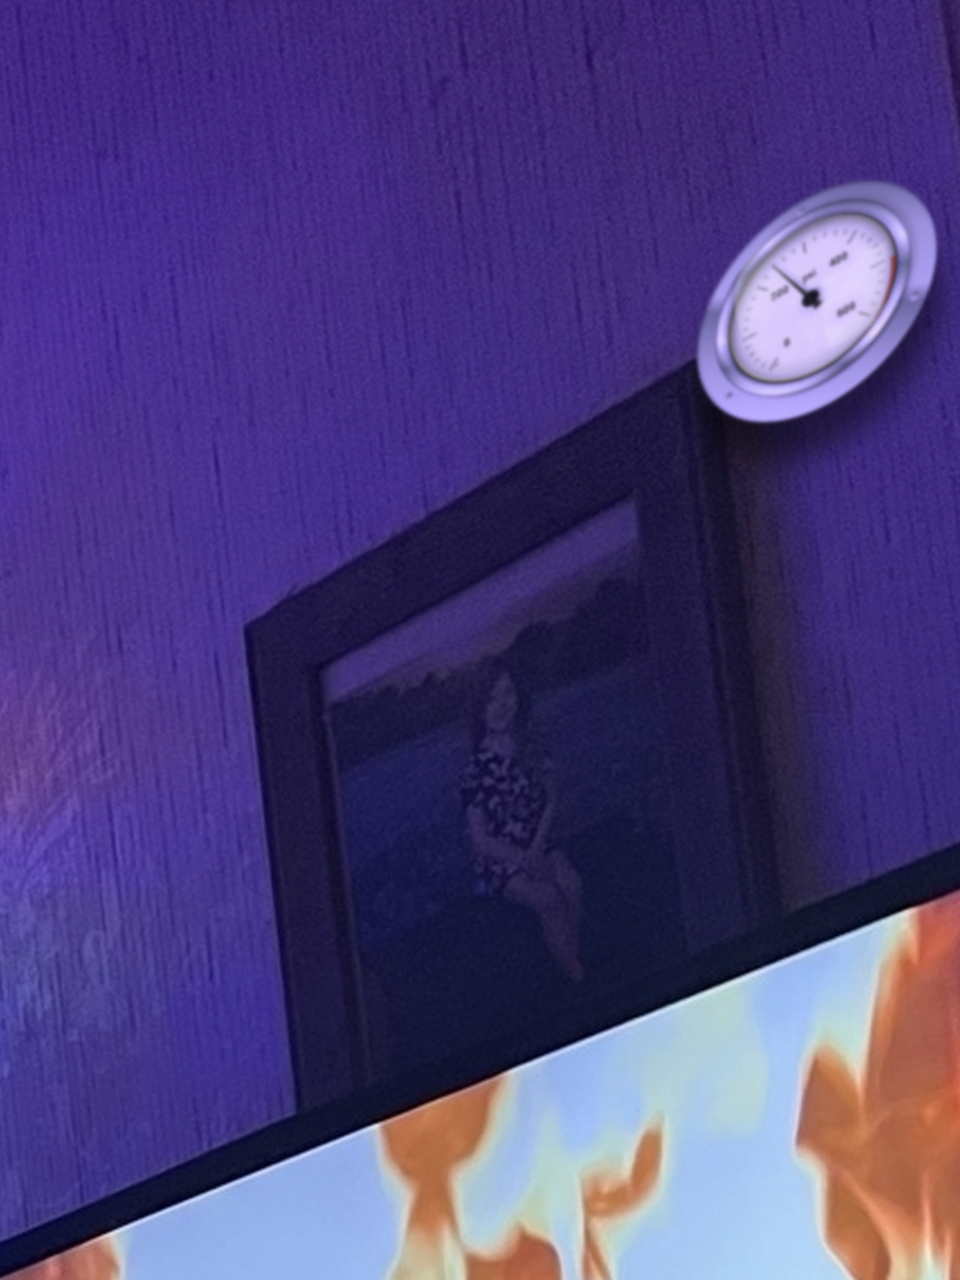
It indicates 240 psi
